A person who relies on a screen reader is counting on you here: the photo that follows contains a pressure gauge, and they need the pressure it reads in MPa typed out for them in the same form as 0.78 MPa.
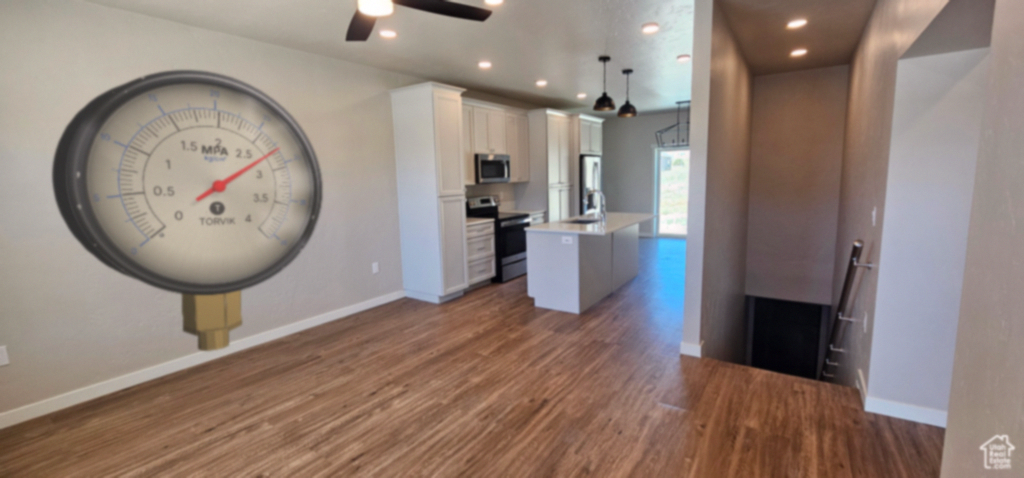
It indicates 2.75 MPa
